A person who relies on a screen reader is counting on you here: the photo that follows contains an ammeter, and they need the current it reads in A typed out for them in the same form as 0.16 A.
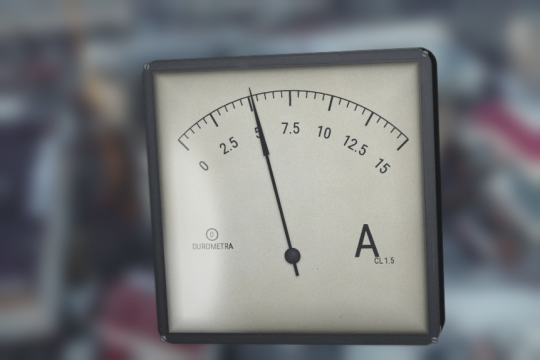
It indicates 5.25 A
